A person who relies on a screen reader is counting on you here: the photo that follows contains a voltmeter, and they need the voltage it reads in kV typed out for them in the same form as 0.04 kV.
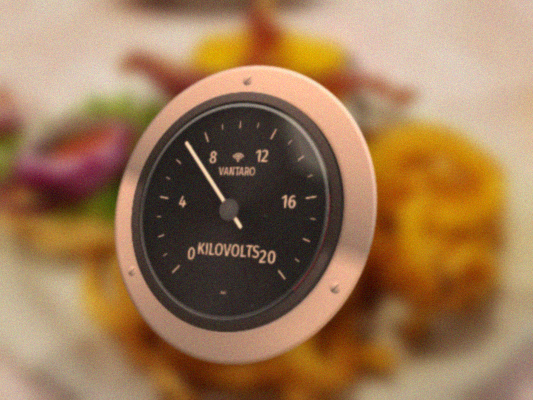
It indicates 7 kV
